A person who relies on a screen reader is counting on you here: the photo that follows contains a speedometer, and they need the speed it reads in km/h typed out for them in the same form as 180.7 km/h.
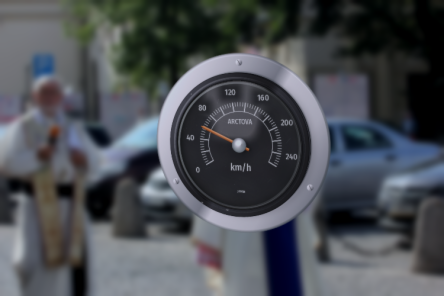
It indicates 60 km/h
